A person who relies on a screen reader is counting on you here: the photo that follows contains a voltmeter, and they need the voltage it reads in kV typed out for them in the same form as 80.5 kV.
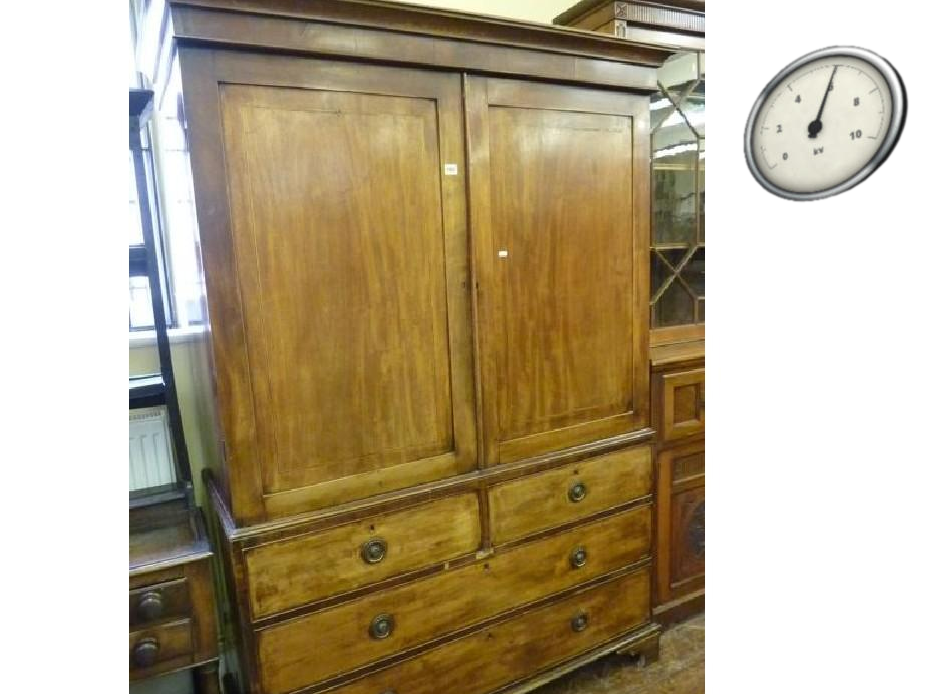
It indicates 6 kV
